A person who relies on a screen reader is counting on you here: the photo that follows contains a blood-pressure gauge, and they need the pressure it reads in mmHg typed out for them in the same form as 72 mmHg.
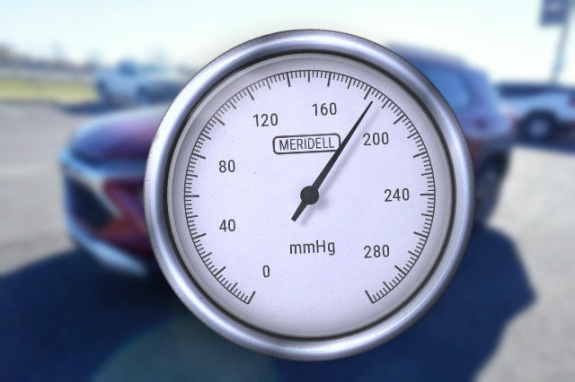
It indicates 184 mmHg
